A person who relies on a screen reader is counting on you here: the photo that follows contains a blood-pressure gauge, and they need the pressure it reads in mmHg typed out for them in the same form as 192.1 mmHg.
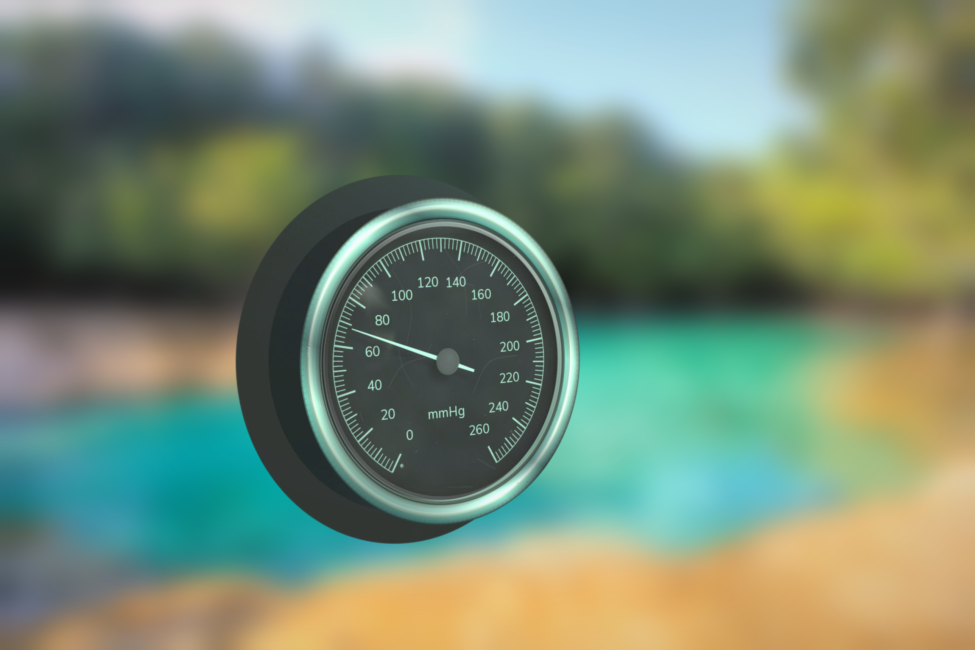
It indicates 68 mmHg
